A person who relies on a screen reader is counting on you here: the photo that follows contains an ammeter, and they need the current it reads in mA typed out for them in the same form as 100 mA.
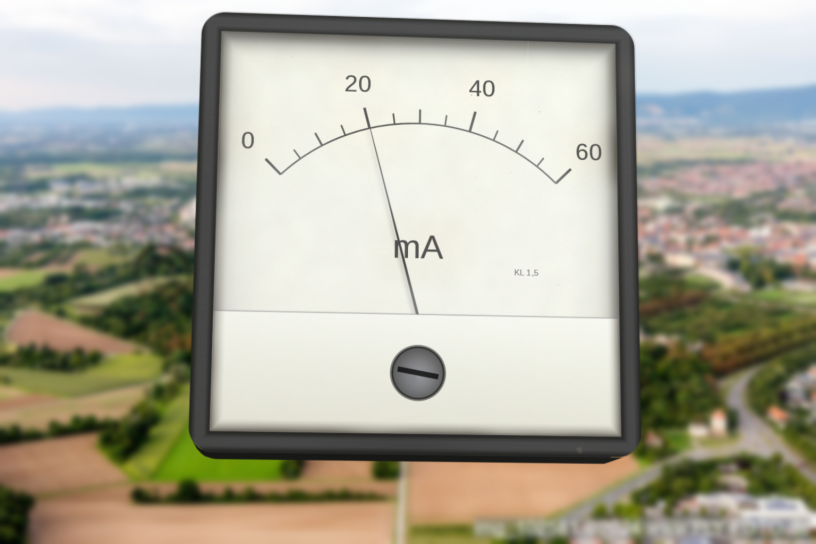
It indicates 20 mA
